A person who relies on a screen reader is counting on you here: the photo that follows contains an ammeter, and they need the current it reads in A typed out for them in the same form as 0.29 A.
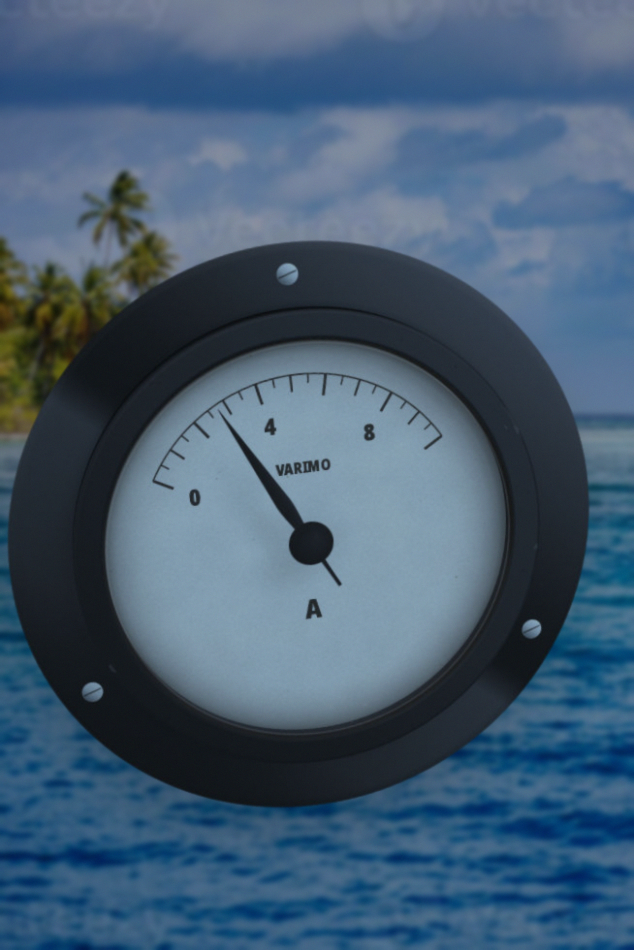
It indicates 2.75 A
